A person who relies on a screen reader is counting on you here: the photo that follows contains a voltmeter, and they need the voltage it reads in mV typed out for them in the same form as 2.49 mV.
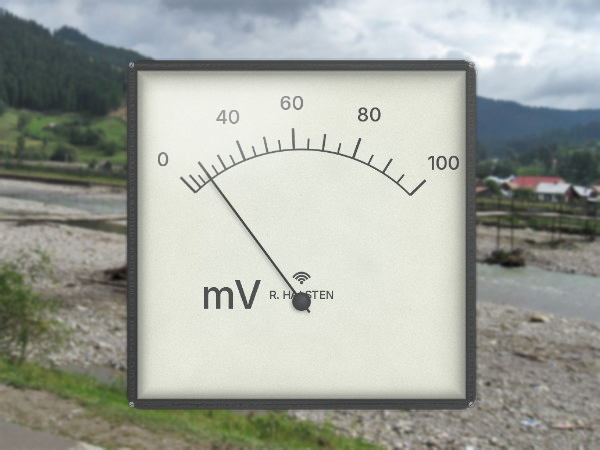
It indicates 20 mV
